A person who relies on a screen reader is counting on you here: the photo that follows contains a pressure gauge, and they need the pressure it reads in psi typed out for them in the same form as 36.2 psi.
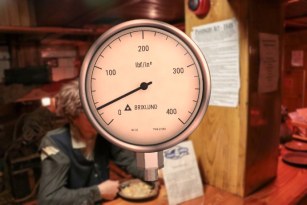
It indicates 30 psi
